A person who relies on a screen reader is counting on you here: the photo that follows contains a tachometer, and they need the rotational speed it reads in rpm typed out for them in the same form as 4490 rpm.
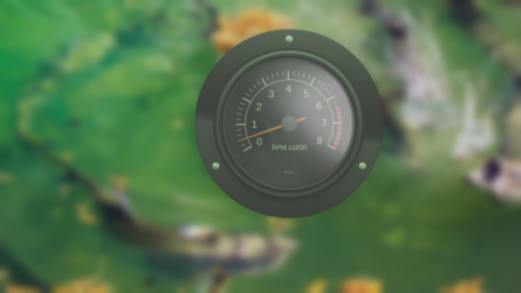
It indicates 400 rpm
